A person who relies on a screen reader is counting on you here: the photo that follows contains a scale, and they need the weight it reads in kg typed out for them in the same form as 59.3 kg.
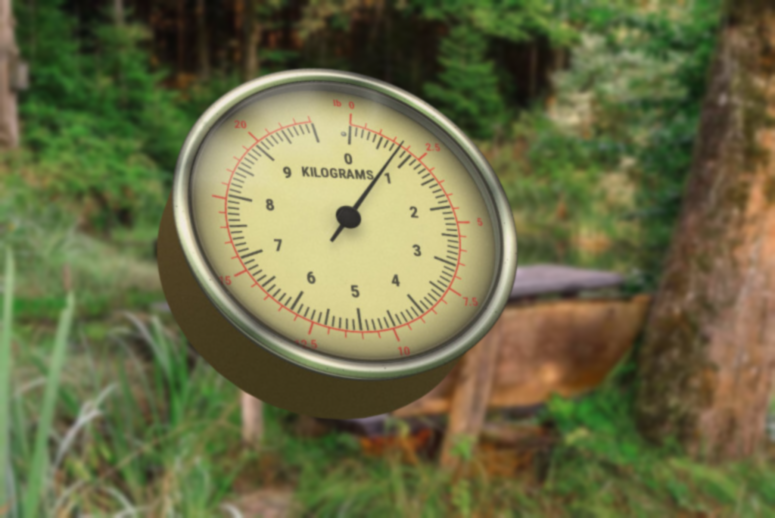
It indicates 0.8 kg
